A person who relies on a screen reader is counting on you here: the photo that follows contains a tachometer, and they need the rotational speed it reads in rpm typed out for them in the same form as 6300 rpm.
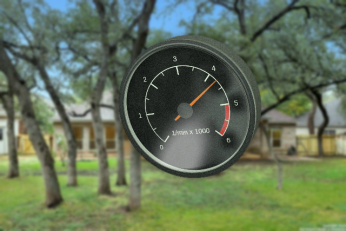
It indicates 4250 rpm
